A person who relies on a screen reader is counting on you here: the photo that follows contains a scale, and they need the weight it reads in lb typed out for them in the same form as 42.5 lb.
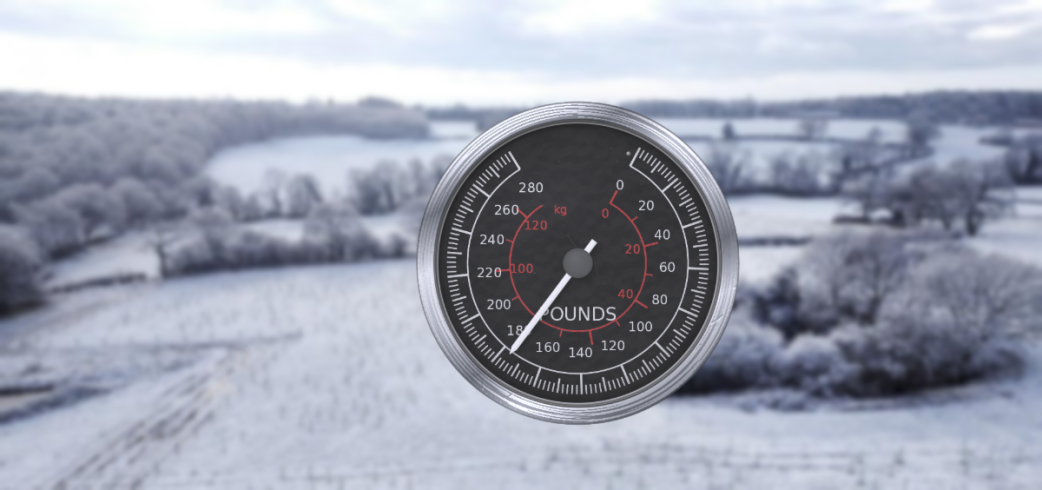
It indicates 176 lb
